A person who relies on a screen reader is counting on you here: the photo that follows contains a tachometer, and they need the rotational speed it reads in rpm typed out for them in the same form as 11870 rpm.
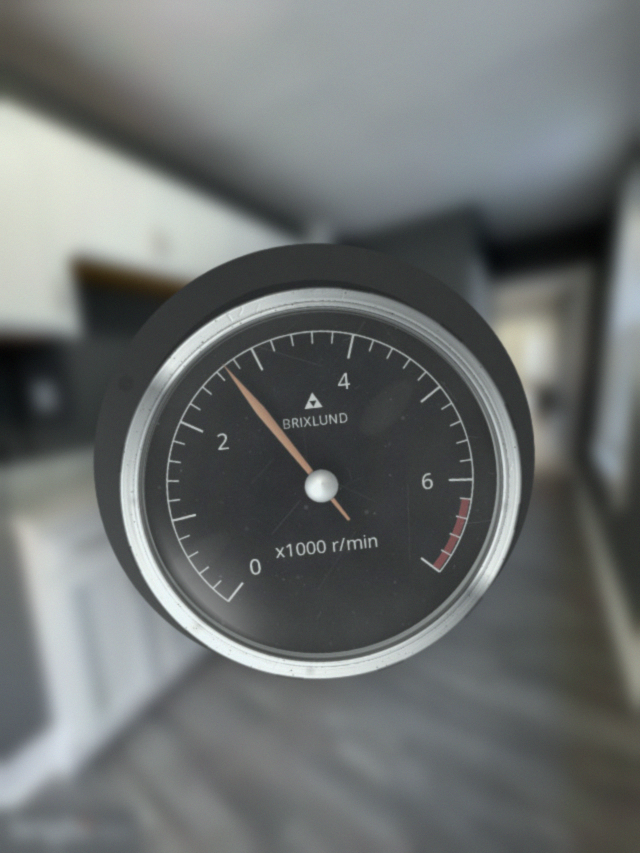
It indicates 2700 rpm
